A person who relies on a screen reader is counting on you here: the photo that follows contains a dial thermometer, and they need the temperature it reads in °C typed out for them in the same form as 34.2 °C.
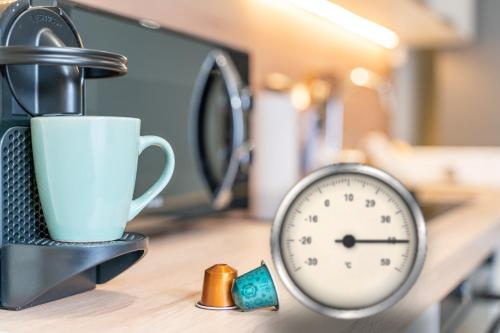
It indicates 40 °C
